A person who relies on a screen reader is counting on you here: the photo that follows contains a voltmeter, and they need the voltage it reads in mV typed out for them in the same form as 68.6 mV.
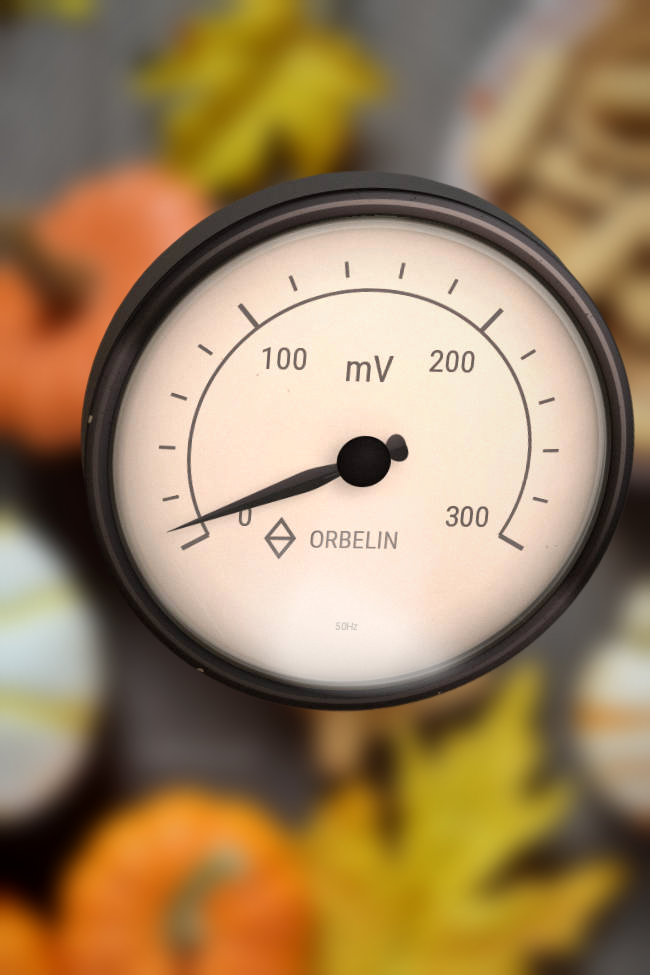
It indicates 10 mV
